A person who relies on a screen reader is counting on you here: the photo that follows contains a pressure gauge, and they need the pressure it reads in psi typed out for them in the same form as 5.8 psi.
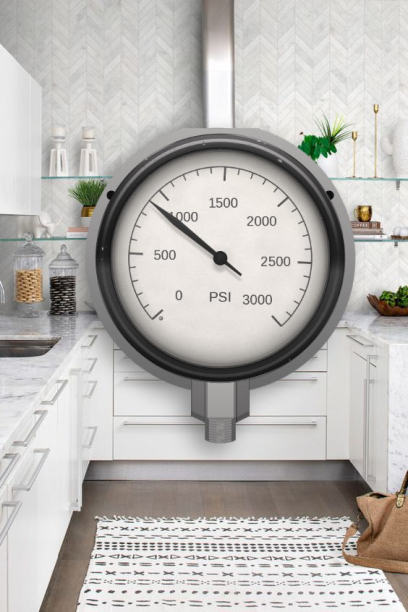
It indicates 900 psi
